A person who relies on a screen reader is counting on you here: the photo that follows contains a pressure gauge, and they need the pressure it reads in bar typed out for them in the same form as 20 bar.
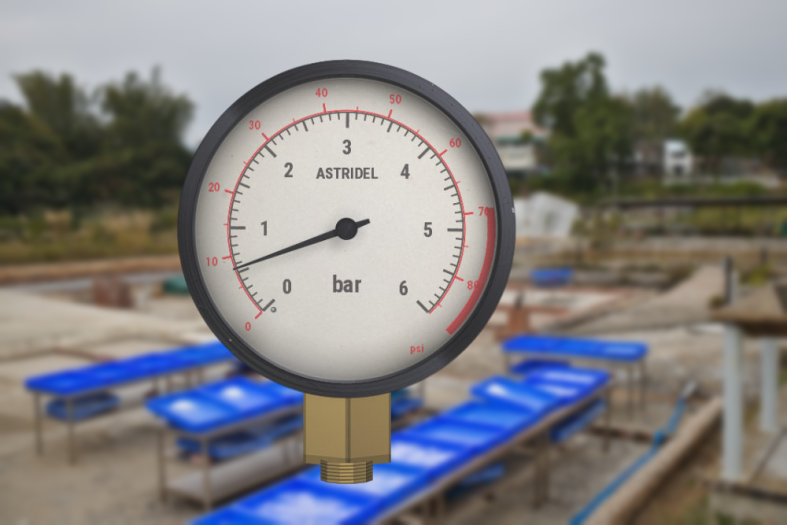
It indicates 0.55 bar
